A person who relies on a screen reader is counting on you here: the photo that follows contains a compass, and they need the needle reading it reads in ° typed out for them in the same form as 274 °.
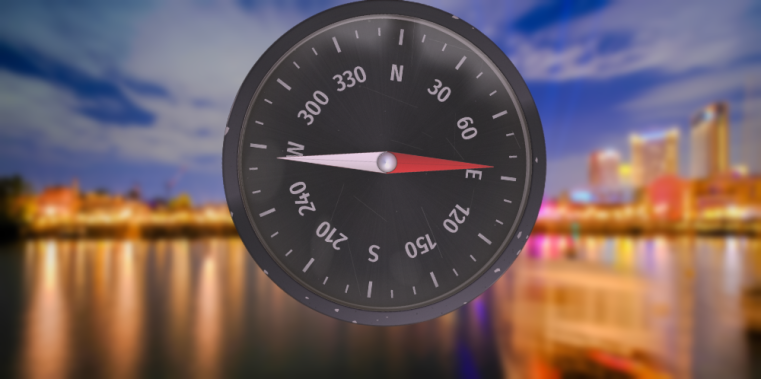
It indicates 85 °
